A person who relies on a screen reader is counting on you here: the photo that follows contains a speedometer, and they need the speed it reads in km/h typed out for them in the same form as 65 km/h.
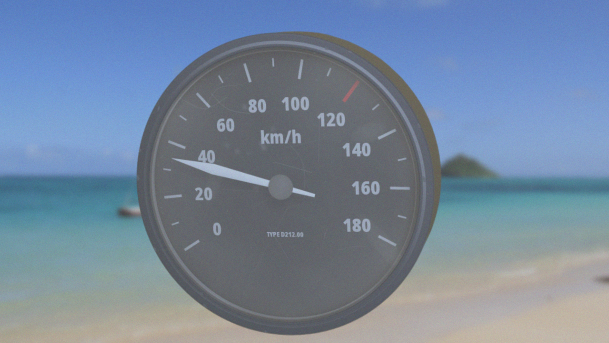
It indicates 35 km/h
